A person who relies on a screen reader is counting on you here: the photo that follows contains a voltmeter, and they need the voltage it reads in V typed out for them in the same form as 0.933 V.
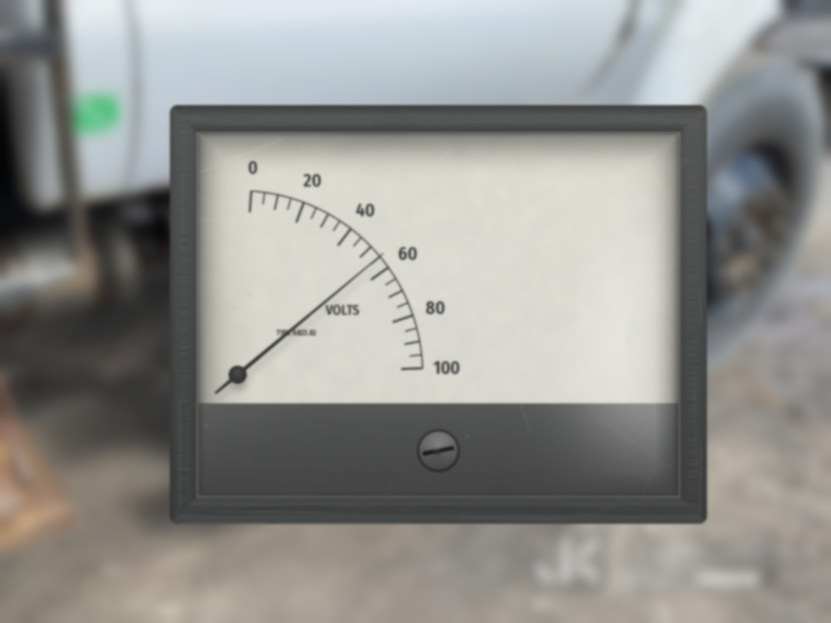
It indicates 55 V
